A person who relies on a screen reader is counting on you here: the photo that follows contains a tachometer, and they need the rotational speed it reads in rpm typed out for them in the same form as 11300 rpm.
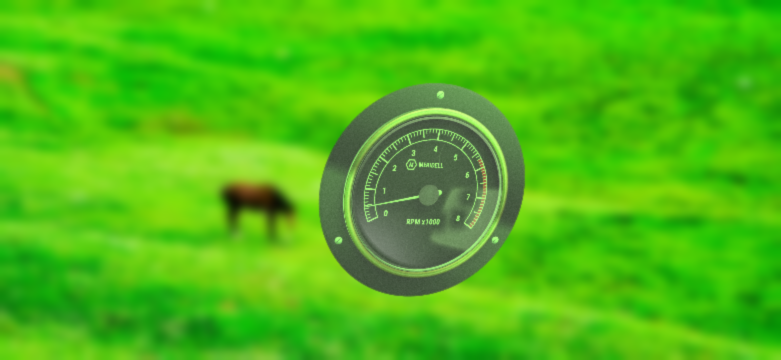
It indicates 500 rpm
